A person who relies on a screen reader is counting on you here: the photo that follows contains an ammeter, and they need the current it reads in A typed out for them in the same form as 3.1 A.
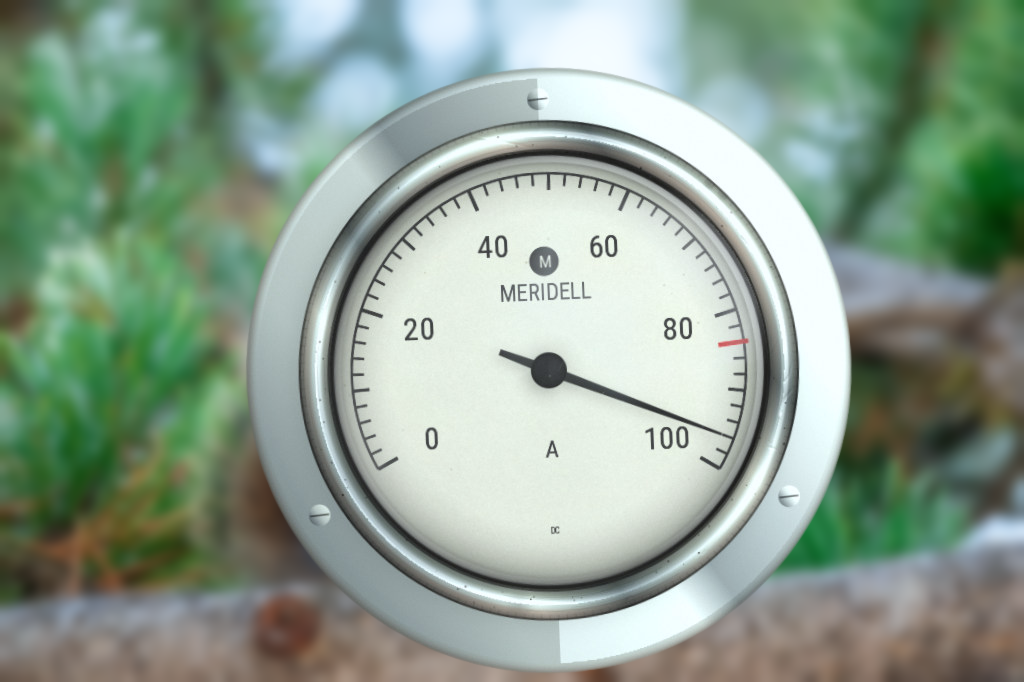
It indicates 96 A
